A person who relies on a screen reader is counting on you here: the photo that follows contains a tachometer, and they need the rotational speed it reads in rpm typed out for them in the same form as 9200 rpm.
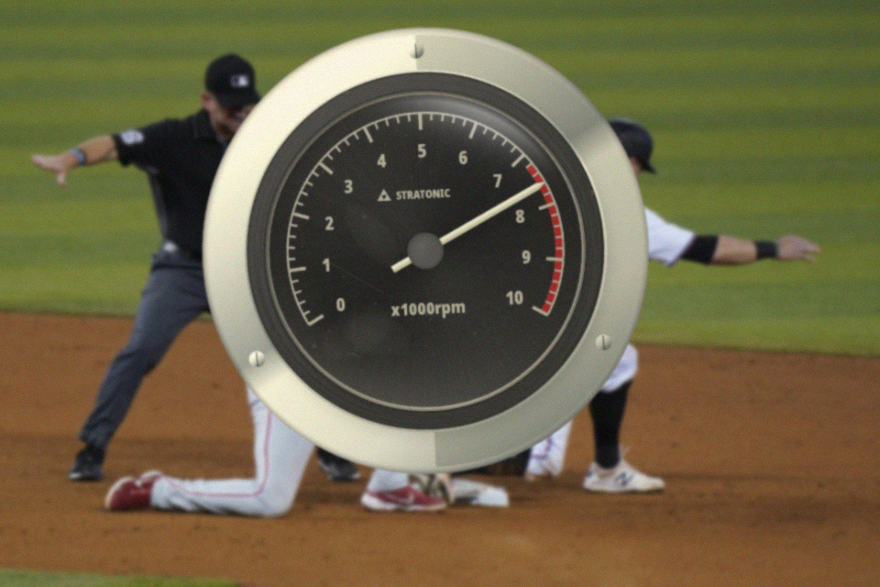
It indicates 7600 rpm
